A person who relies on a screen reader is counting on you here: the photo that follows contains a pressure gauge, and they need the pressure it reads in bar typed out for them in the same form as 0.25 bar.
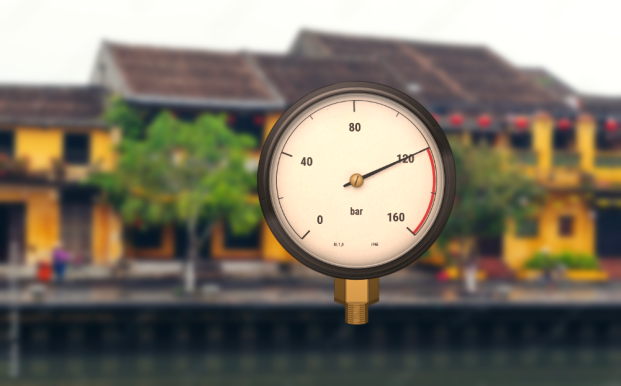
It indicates 120 bar
